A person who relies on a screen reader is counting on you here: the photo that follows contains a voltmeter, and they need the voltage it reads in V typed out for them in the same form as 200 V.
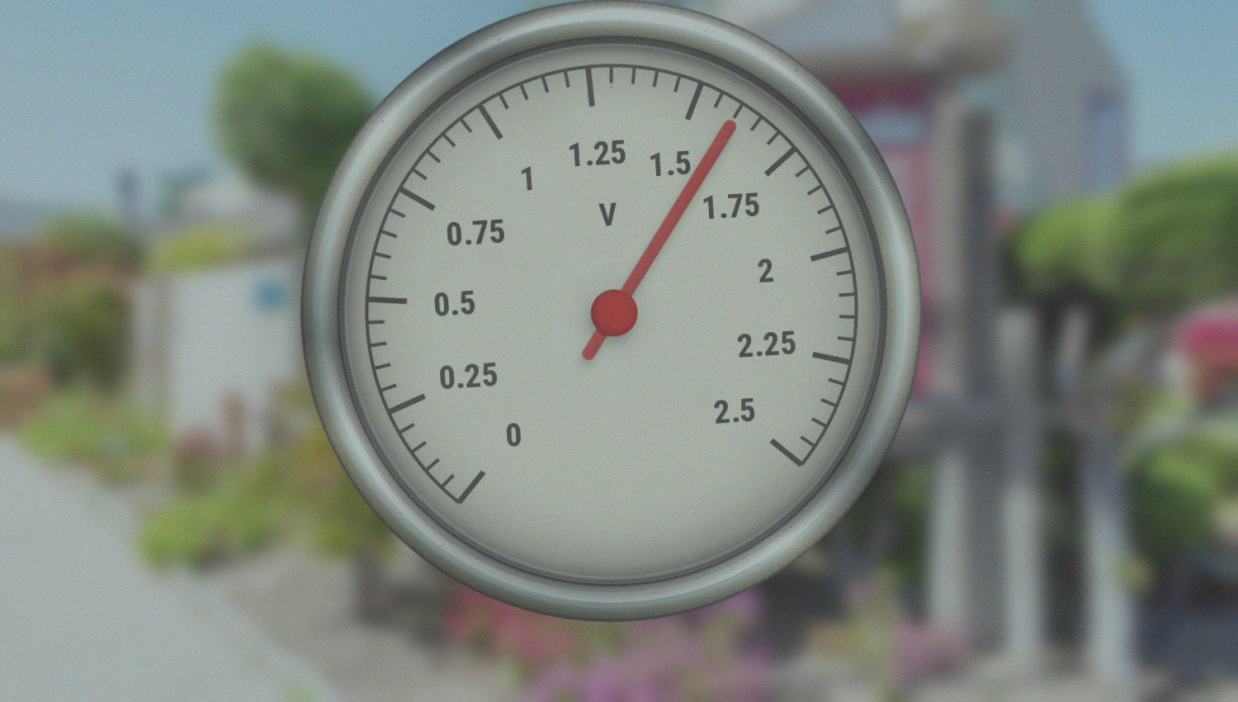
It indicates 1.6 V
